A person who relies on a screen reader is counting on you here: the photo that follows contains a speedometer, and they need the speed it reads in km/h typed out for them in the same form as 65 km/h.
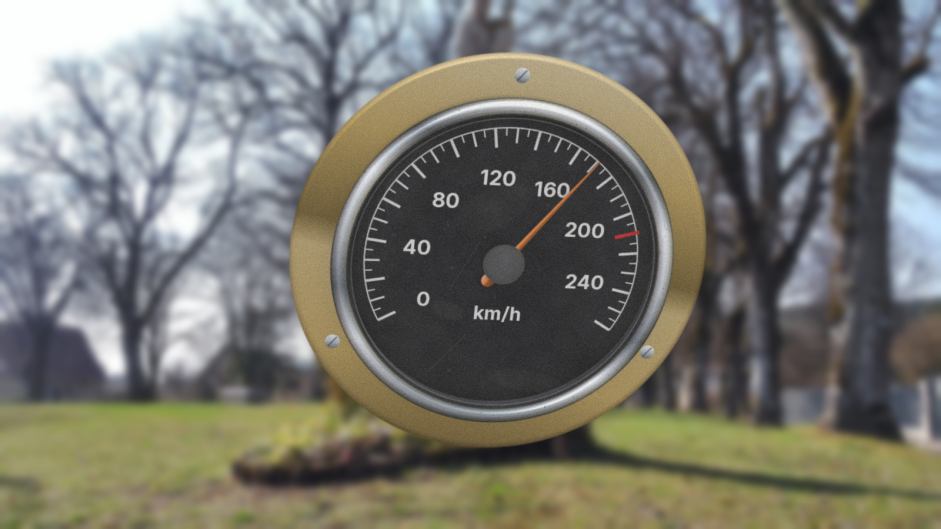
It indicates 170 km/h
